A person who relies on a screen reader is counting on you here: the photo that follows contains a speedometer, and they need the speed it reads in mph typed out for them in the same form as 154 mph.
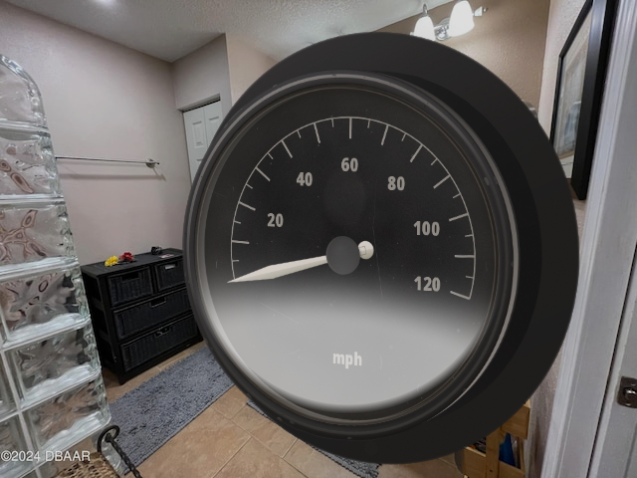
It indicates 0 mph
